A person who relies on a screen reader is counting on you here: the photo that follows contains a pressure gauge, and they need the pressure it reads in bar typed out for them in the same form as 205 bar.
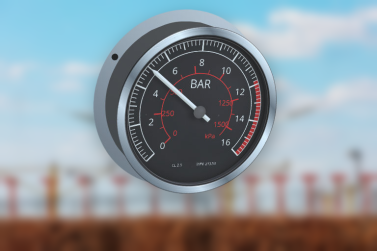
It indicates 5 bar
